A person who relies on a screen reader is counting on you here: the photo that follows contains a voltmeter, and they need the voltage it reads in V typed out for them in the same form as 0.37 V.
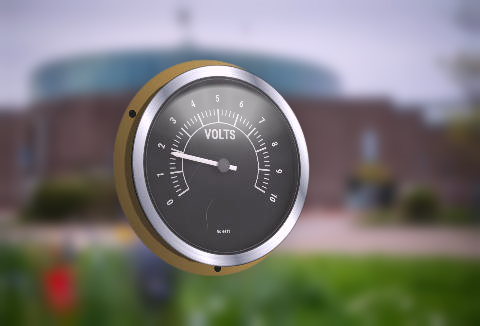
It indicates 1.8 V
